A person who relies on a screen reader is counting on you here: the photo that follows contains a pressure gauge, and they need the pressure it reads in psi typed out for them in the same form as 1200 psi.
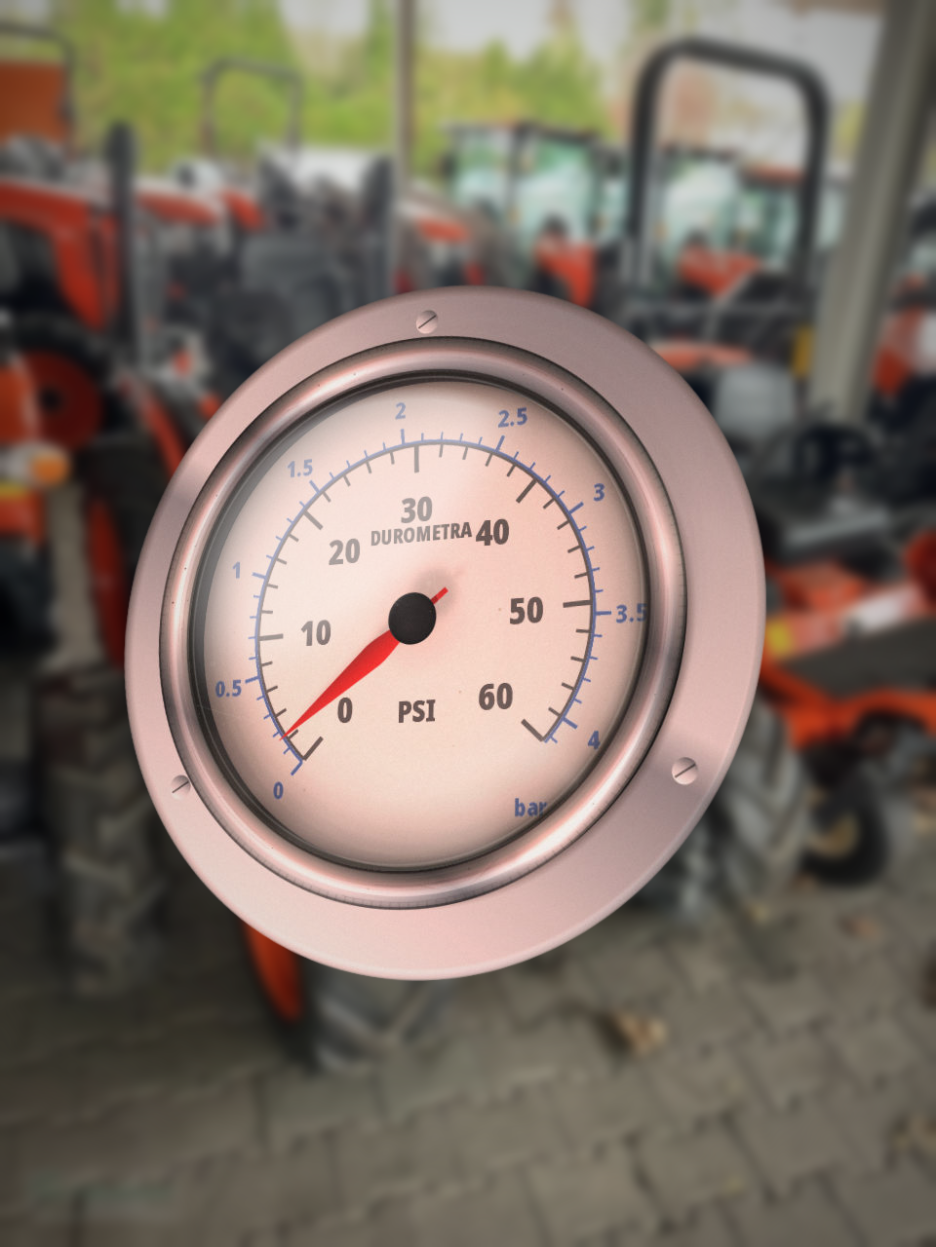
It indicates 2 psi
